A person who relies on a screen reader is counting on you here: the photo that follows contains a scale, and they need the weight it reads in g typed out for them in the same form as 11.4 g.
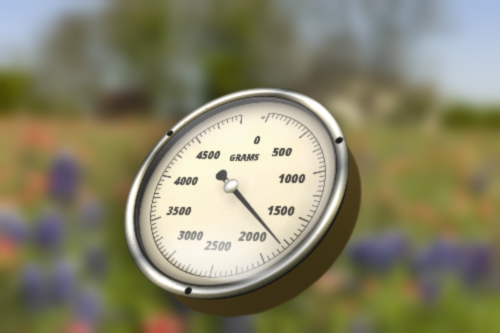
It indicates 1800 g
